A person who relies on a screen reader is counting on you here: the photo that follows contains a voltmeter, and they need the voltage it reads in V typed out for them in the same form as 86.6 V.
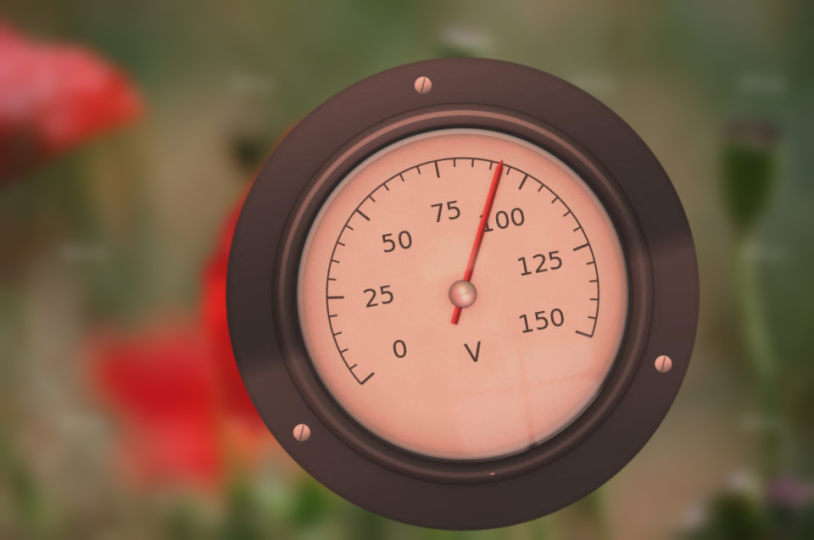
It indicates 92.5 V
